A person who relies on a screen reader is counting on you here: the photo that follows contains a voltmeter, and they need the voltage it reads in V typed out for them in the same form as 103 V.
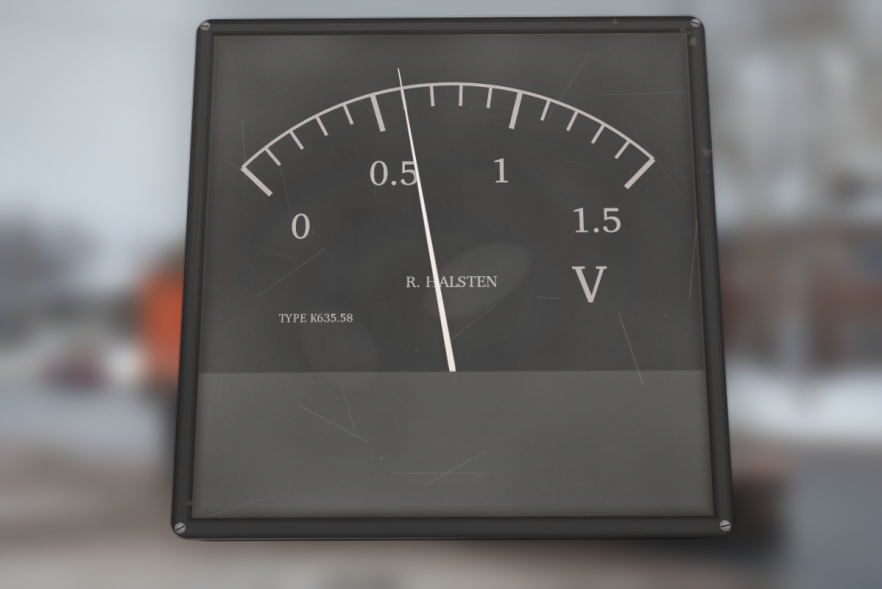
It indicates 0.6 V
